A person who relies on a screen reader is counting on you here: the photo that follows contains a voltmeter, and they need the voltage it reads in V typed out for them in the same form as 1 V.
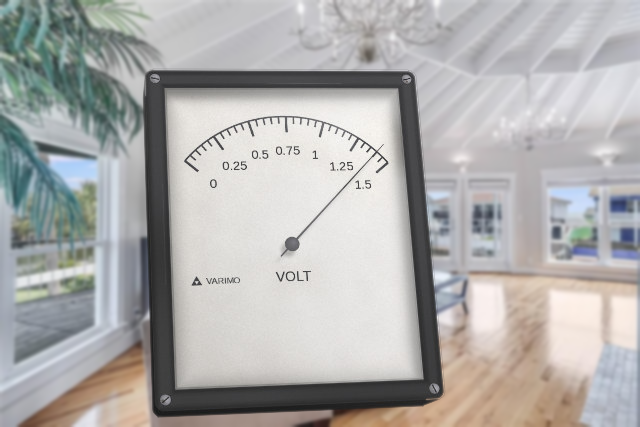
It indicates 1.4 V
